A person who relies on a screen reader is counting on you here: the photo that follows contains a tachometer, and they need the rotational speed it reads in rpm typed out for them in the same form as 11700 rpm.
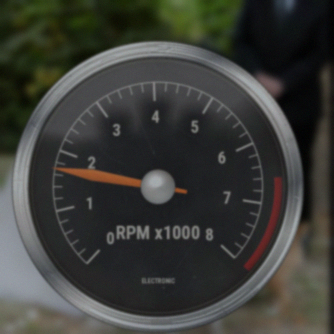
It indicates 1700 rpm
